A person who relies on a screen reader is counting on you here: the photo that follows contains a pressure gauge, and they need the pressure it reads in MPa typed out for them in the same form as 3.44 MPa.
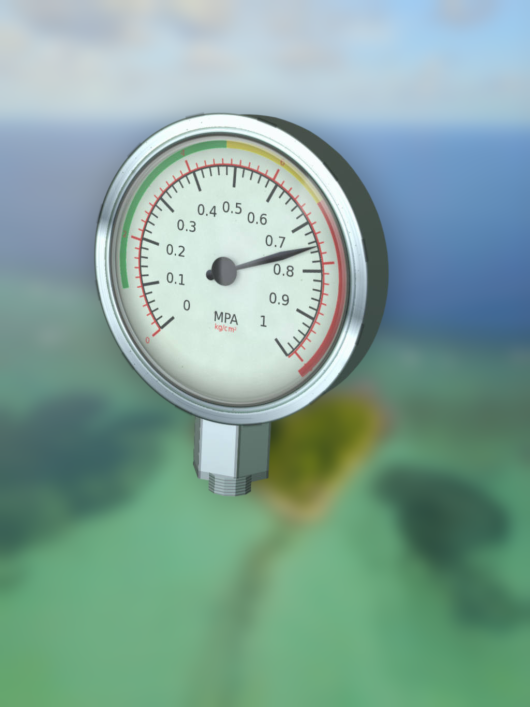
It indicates 0.75 MPa
